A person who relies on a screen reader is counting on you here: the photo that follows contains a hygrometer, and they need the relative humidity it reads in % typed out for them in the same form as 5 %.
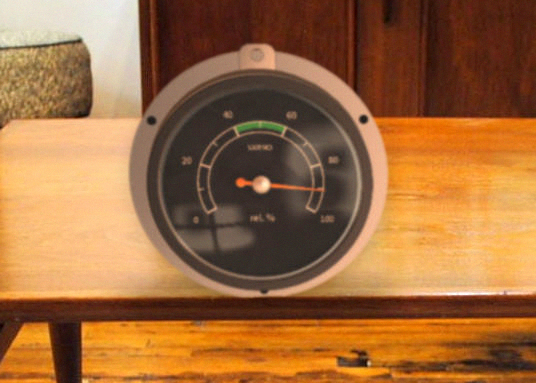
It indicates 90 %
